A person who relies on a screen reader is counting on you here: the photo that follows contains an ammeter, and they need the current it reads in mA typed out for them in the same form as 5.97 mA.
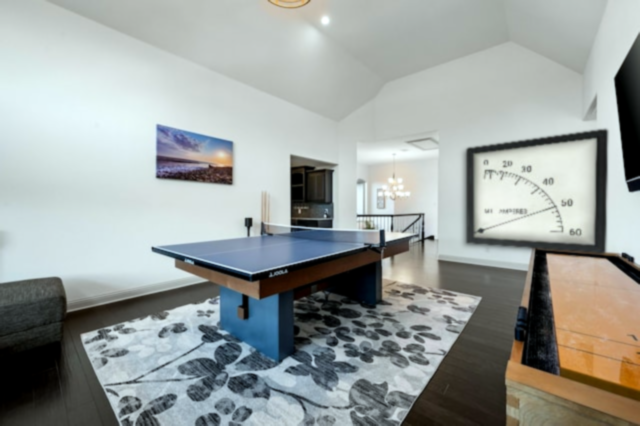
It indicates 50 mA
